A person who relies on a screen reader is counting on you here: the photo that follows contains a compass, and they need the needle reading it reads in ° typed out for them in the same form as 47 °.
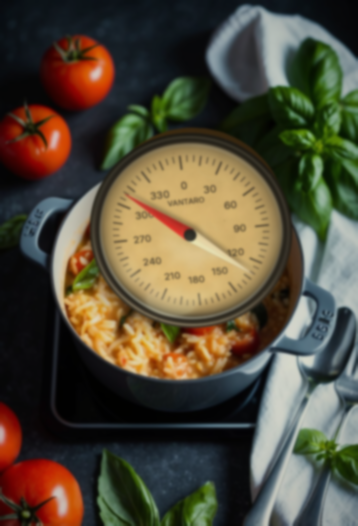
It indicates 310 °
